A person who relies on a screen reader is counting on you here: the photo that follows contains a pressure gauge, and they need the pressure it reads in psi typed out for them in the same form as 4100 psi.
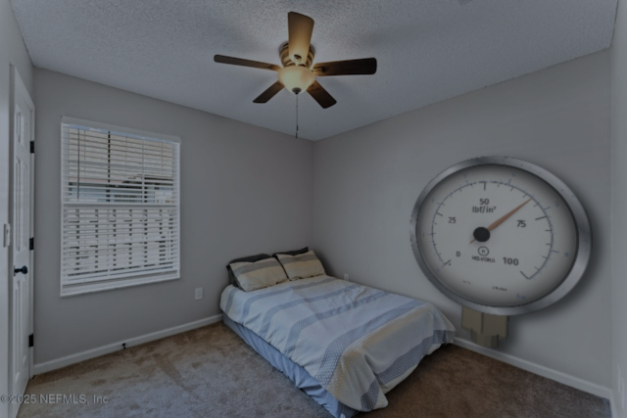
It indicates 67.5 psi
